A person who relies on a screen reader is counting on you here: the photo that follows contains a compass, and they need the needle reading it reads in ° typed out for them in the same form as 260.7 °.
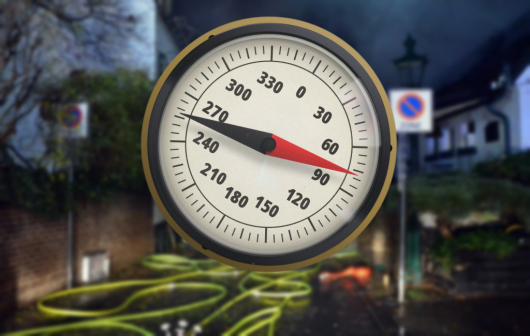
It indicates 77.5 °
